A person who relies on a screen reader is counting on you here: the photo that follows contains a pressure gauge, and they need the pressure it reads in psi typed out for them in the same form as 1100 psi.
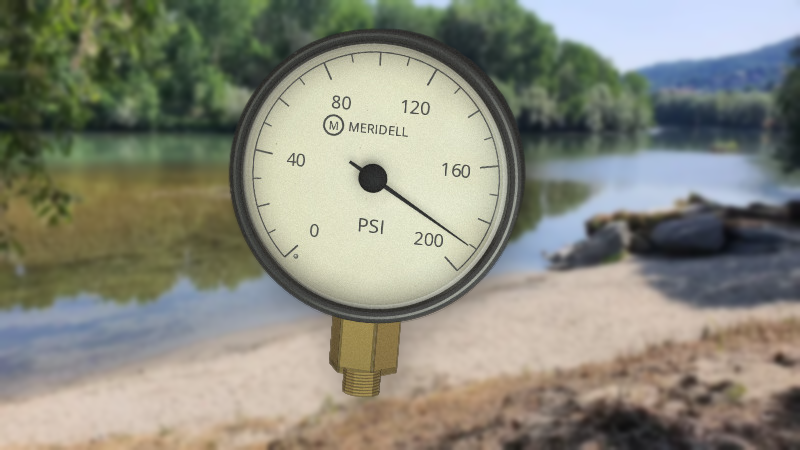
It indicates 190 psi
